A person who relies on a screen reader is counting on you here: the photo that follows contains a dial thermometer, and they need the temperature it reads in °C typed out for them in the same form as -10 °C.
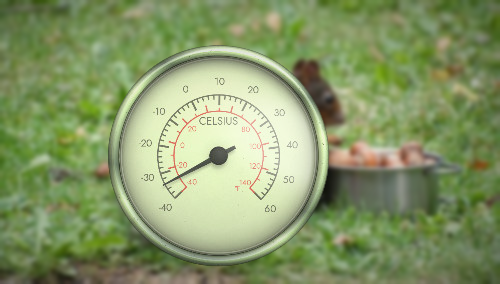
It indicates -34 °C
